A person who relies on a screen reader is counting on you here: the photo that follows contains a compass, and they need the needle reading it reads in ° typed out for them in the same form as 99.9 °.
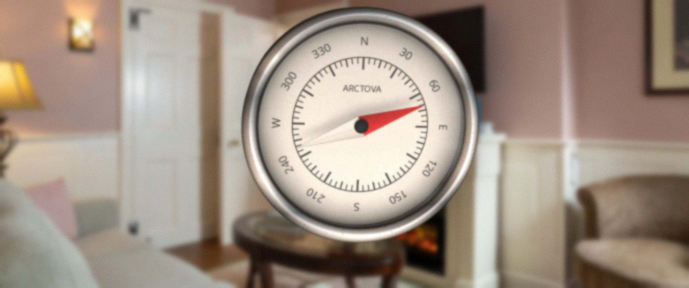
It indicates 70 °
